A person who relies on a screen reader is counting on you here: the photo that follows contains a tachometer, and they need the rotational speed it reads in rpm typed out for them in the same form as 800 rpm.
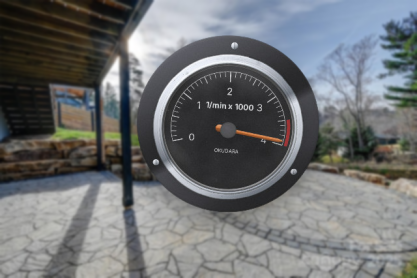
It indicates 3900 rpm
